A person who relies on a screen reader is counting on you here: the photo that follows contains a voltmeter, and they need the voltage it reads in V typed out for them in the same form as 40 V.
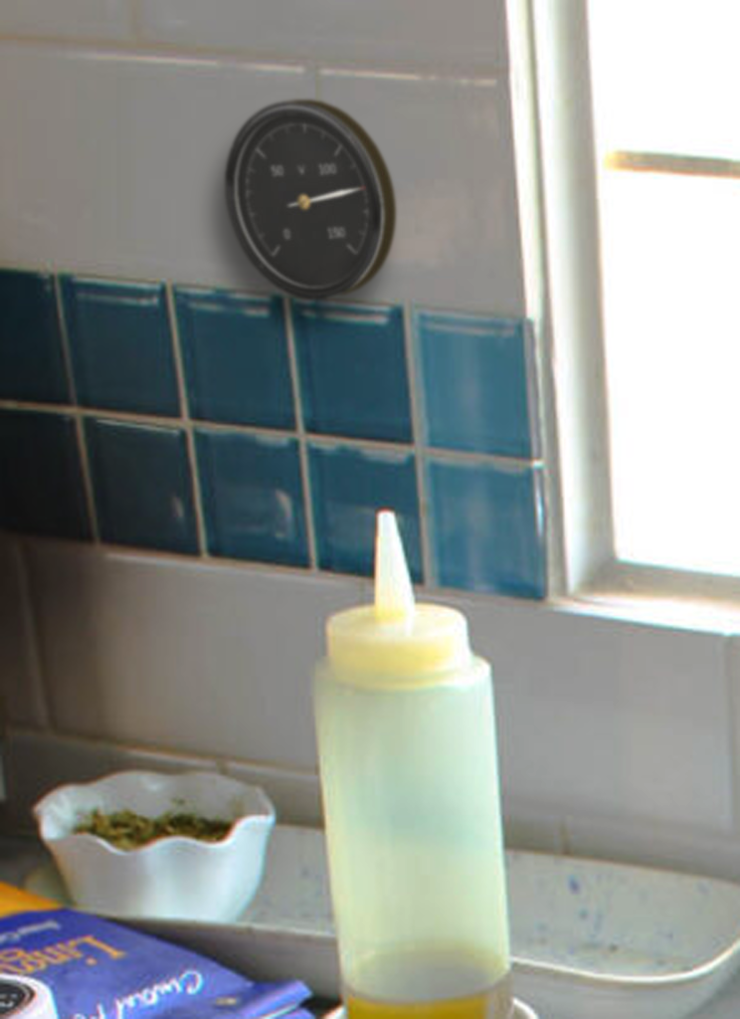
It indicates 120 V
